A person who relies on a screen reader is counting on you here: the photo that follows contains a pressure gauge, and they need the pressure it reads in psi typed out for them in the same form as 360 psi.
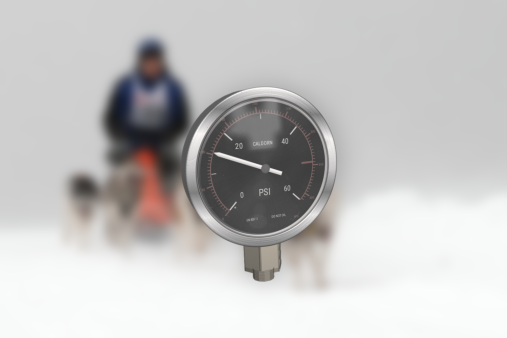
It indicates 15 psi
